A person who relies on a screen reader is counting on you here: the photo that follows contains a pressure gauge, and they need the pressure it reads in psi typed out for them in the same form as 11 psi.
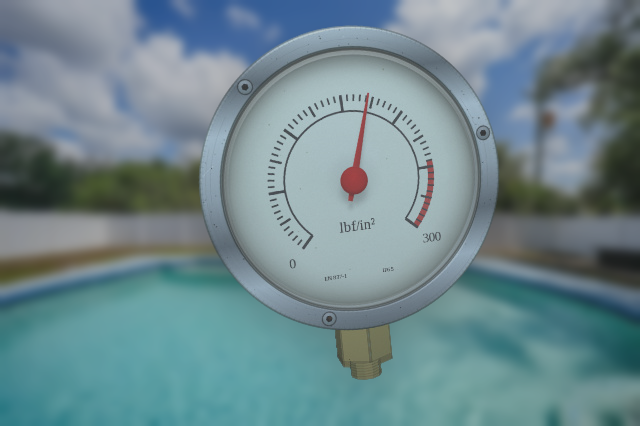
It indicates 170 psi
